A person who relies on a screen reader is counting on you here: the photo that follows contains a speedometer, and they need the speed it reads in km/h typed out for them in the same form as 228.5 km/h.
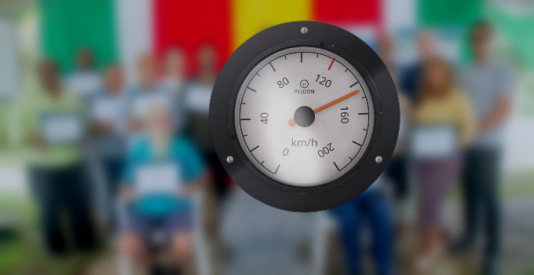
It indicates 145 km/h
